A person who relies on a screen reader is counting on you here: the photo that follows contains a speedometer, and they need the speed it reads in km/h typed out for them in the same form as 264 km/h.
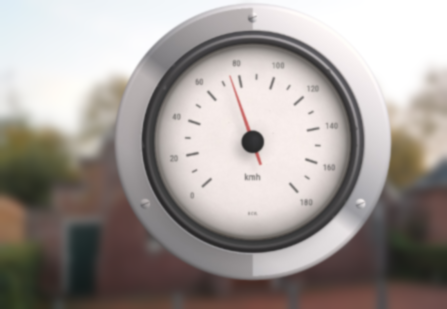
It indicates 75 km/h
